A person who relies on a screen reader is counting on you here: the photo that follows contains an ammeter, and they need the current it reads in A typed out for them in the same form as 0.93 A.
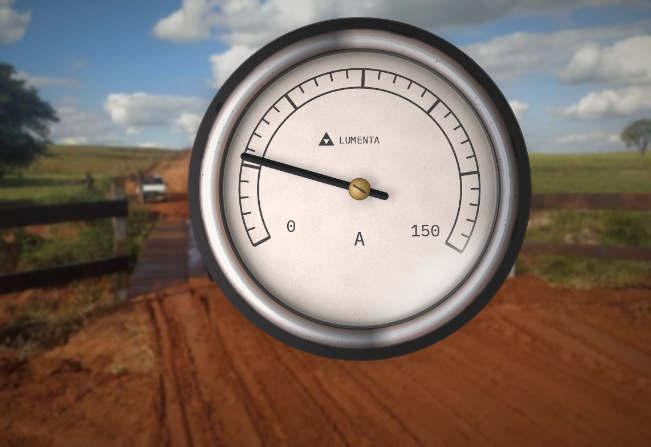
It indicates 27.5 A
